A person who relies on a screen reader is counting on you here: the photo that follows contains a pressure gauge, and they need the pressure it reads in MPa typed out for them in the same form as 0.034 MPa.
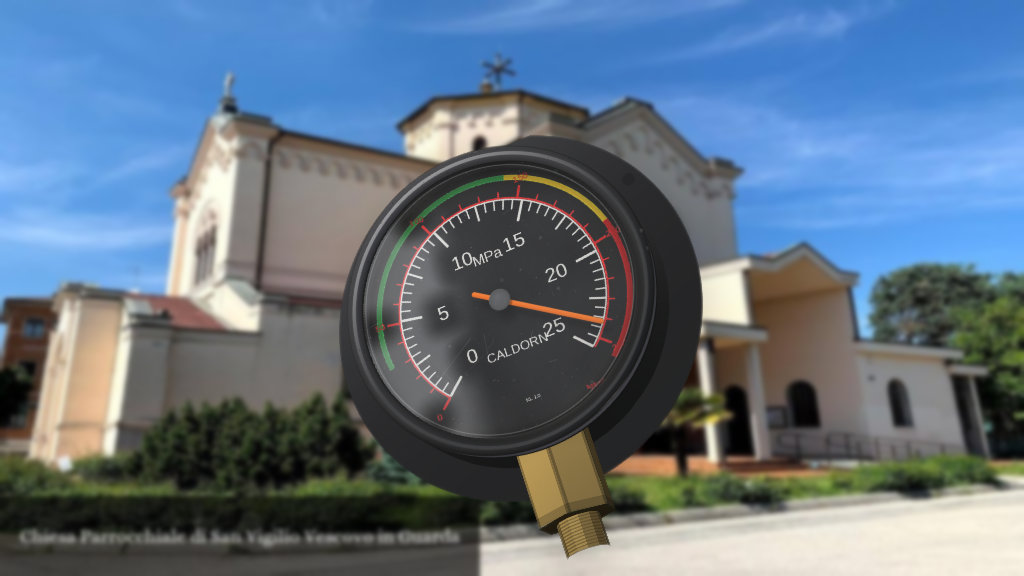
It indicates 23.75 MPa
